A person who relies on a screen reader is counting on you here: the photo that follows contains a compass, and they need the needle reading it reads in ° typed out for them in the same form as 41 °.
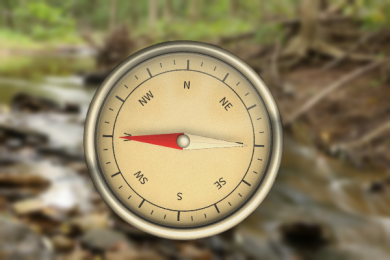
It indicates 270 °
